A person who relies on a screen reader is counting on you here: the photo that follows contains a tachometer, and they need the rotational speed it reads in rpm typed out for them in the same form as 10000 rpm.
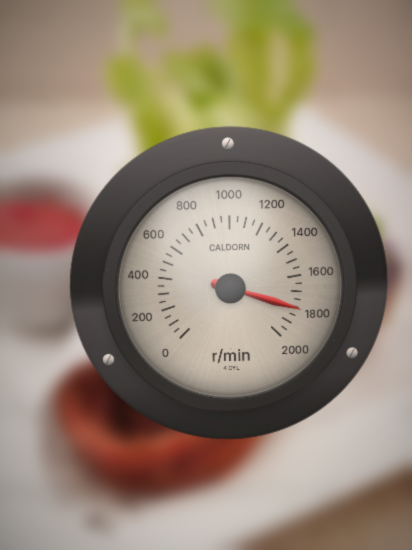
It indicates 1800 rpm
